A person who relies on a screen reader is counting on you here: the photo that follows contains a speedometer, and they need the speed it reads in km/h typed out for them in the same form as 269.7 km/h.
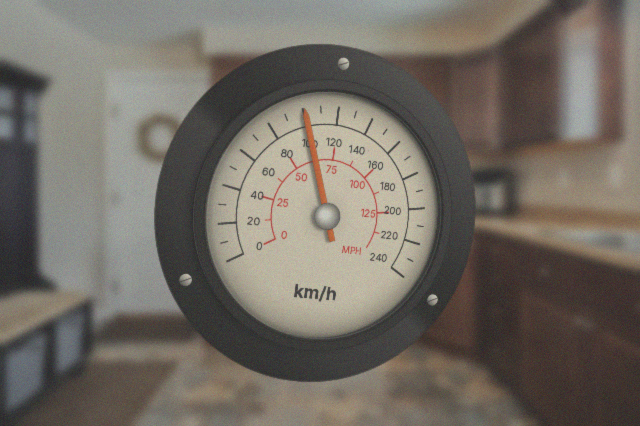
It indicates 100 km/h
